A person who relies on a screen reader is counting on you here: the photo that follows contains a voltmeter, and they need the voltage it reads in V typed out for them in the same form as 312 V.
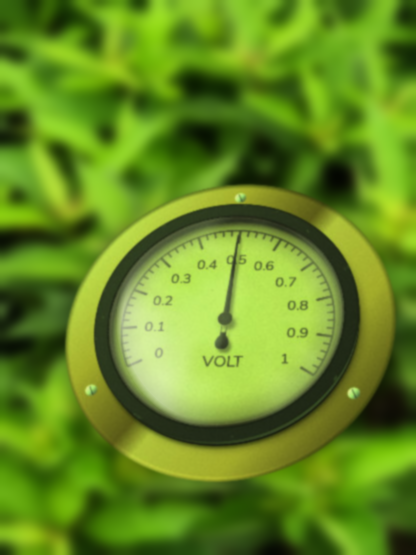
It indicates 0.5 V
